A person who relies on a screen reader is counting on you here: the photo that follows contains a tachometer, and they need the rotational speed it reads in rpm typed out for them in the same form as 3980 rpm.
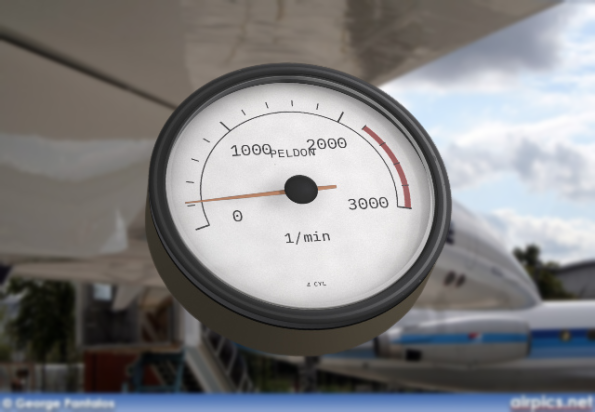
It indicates 200 rpm
